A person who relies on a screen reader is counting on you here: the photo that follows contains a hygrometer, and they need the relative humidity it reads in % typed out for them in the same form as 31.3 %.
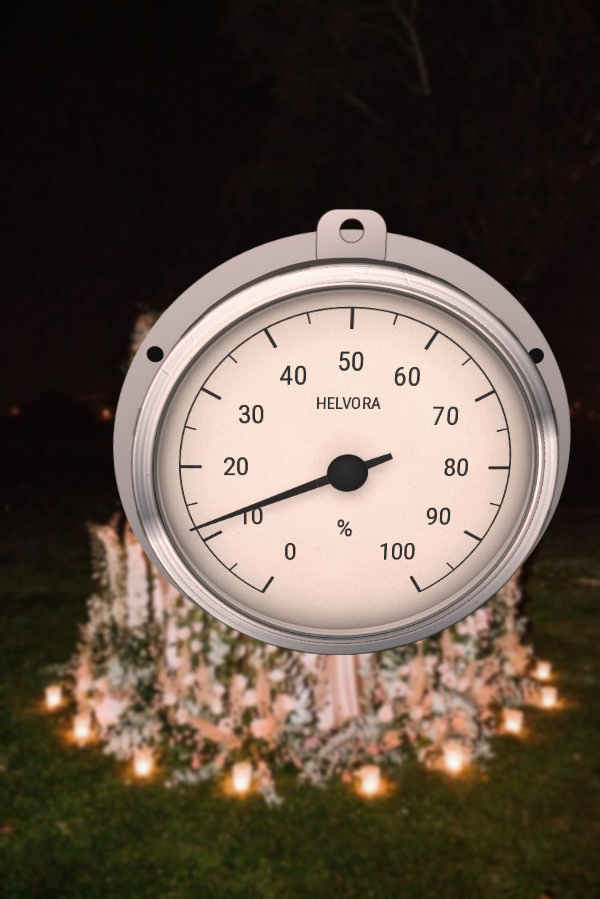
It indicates 12.5 %
